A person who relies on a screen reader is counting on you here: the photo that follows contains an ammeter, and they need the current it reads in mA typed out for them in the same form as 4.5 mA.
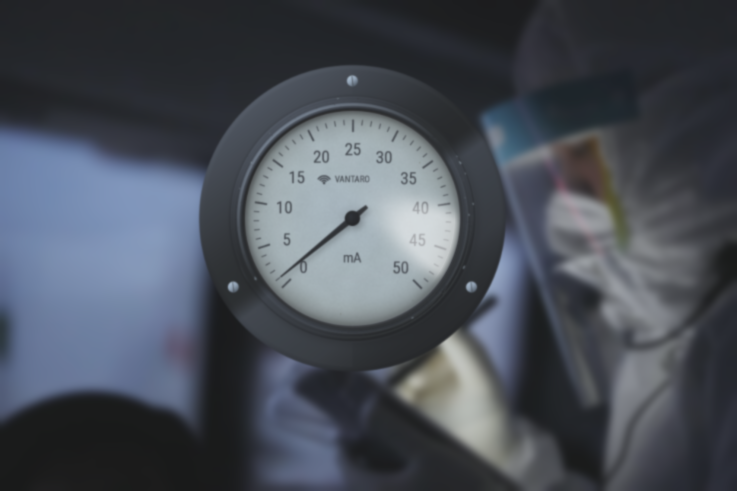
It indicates 1 mA
